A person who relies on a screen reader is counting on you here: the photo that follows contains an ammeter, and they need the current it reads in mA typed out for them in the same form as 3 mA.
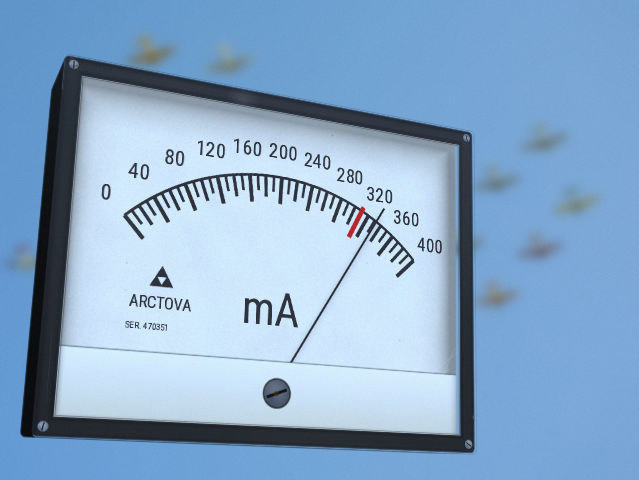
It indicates 330 mA
